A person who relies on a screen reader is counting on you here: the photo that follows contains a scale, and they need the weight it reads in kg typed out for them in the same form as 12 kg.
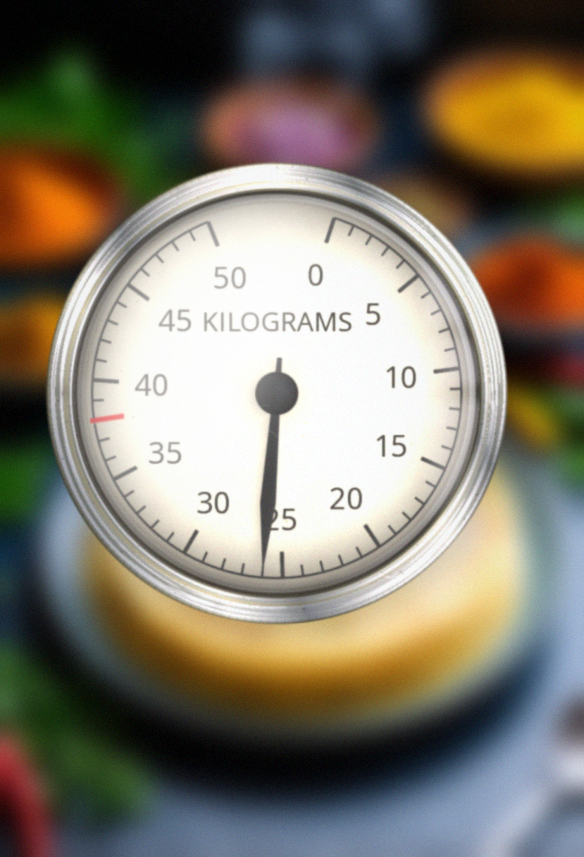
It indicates 26 kg
